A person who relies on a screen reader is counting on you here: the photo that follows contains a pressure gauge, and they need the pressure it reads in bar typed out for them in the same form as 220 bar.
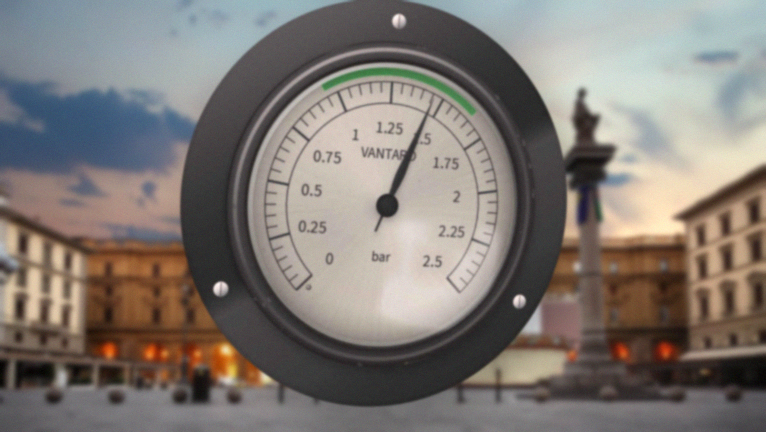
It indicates 1.45 bar
